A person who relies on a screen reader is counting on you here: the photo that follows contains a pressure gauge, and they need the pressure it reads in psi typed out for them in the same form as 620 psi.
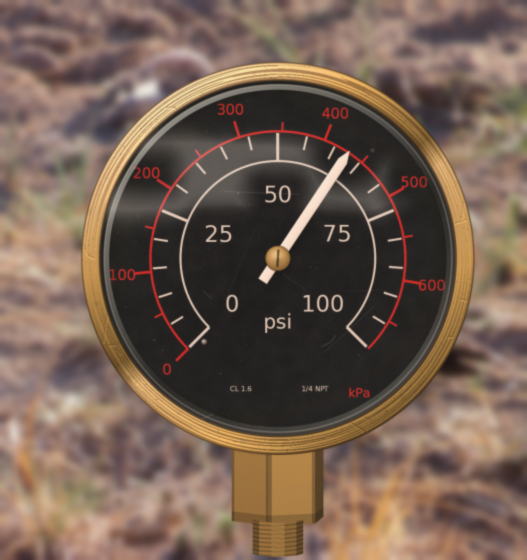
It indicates 62.5 psi
